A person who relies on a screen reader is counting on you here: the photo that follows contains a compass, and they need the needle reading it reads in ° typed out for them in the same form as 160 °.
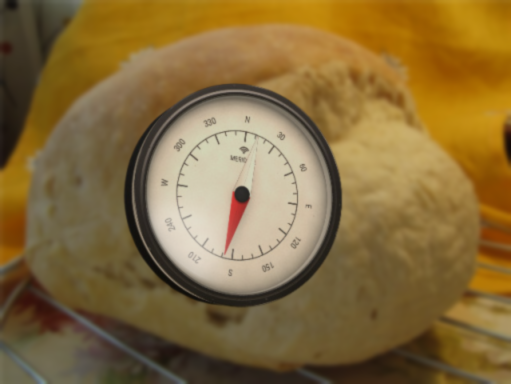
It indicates 190 °
